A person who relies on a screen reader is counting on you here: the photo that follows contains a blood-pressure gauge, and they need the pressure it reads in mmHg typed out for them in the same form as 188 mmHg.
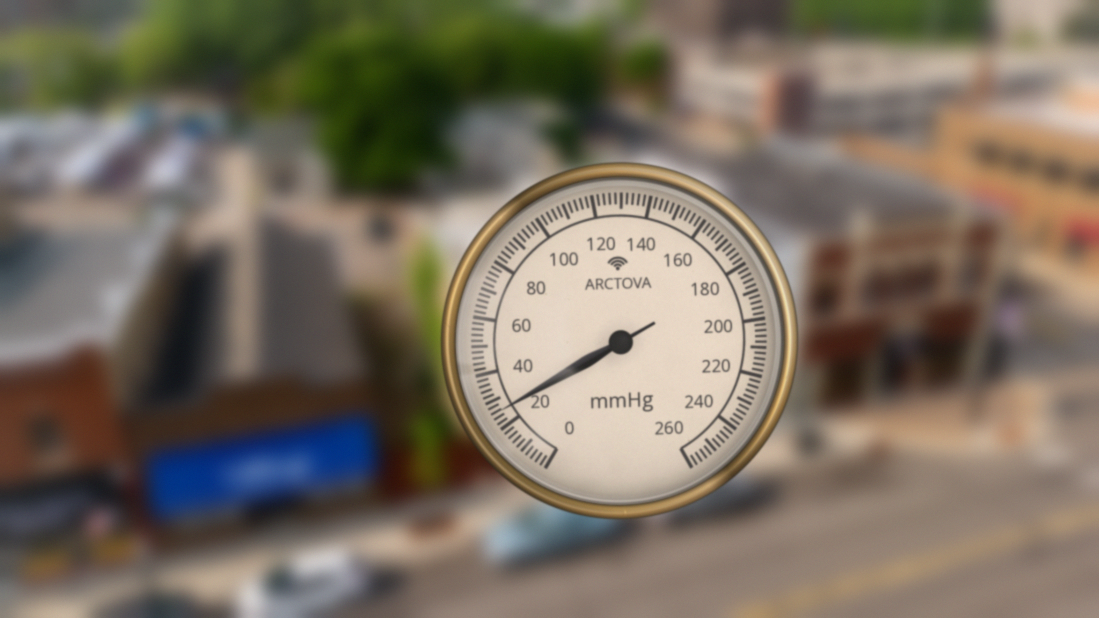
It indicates 26 mmHg
